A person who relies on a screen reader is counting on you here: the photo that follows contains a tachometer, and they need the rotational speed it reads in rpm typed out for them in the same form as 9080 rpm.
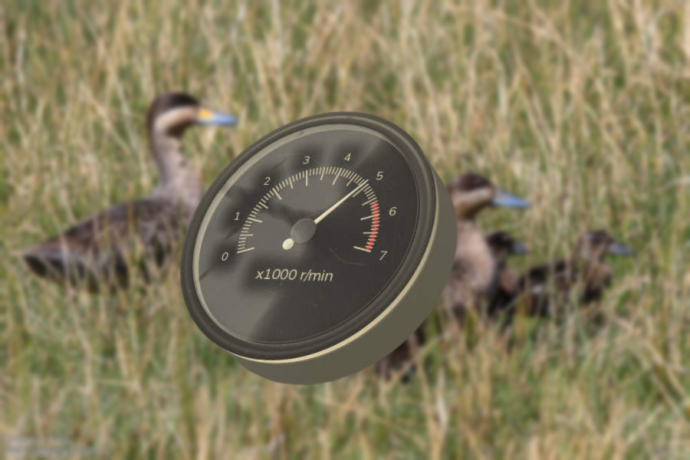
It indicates 5000 rpm
